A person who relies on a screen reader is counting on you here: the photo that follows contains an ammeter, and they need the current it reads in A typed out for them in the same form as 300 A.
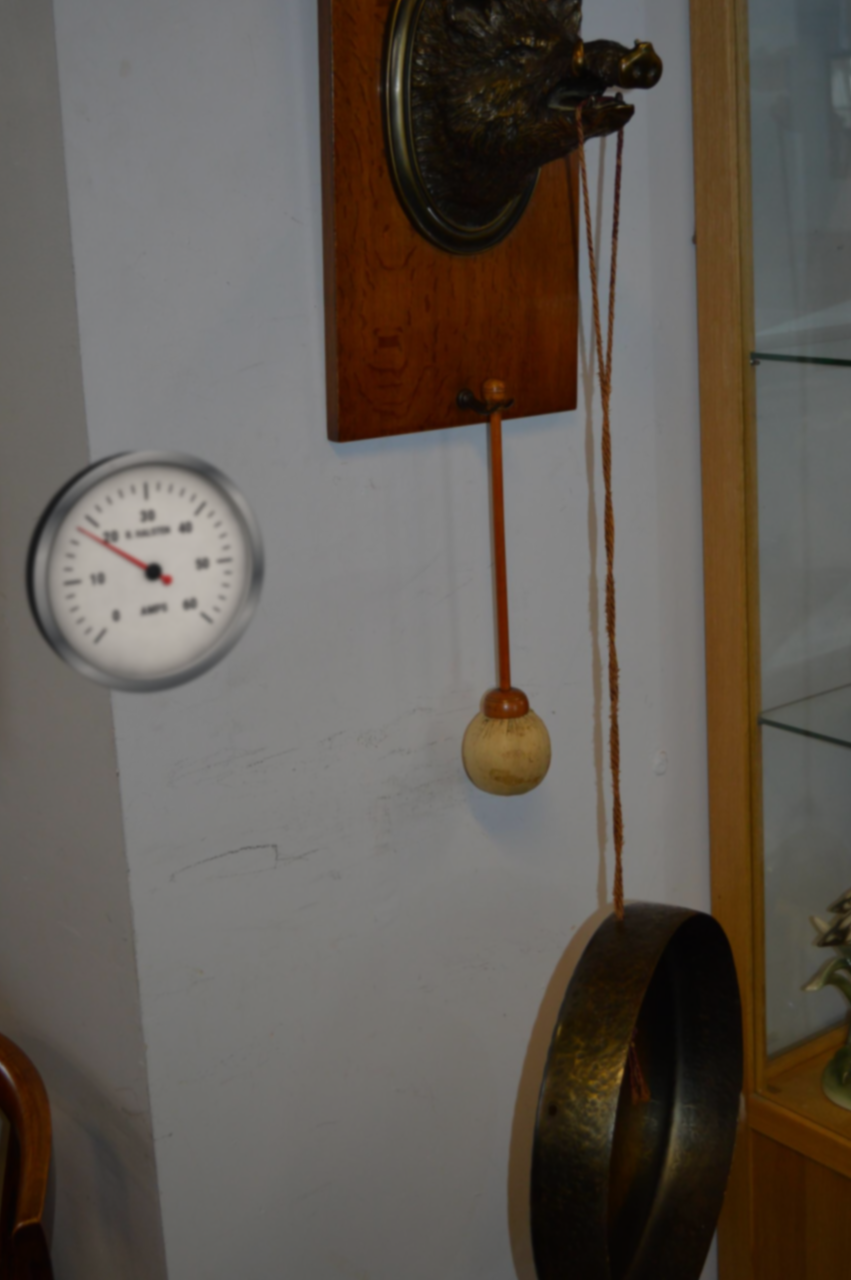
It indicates 18 A
